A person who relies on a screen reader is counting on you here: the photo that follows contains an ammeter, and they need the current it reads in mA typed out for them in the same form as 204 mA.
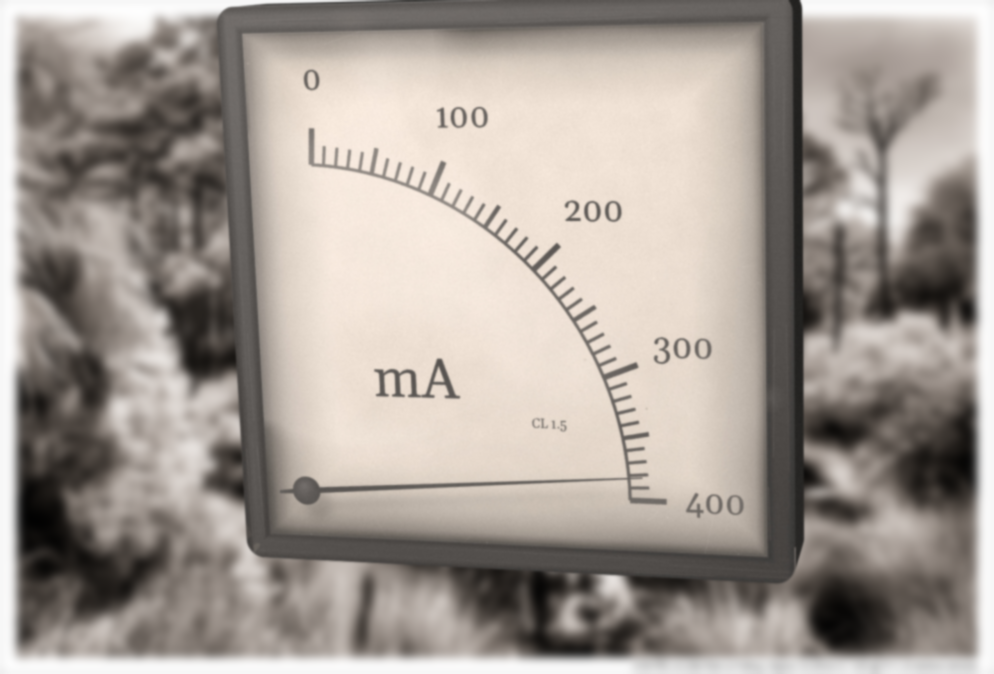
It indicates 380 mA
